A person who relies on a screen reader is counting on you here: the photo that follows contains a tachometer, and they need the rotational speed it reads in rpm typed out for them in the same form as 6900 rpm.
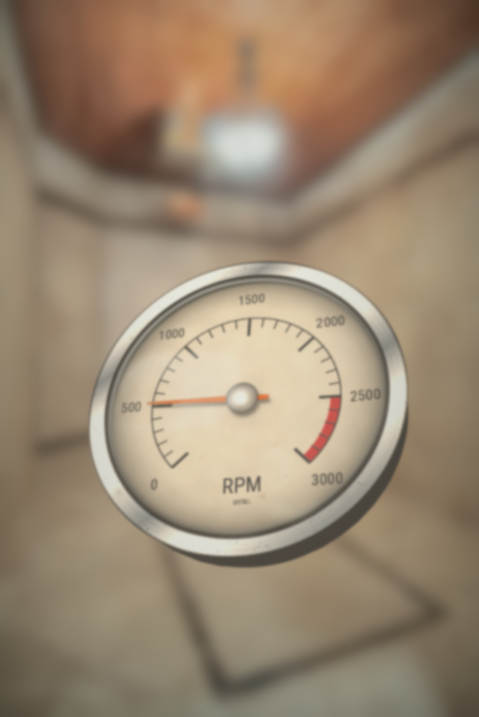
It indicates 500 rpm
